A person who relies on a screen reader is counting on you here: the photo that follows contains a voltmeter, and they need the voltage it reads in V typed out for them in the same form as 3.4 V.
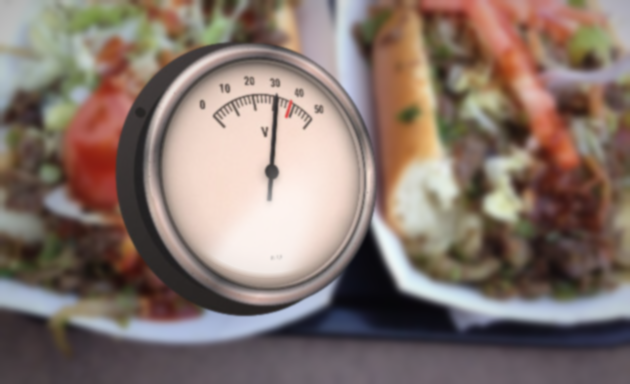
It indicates 30 V
